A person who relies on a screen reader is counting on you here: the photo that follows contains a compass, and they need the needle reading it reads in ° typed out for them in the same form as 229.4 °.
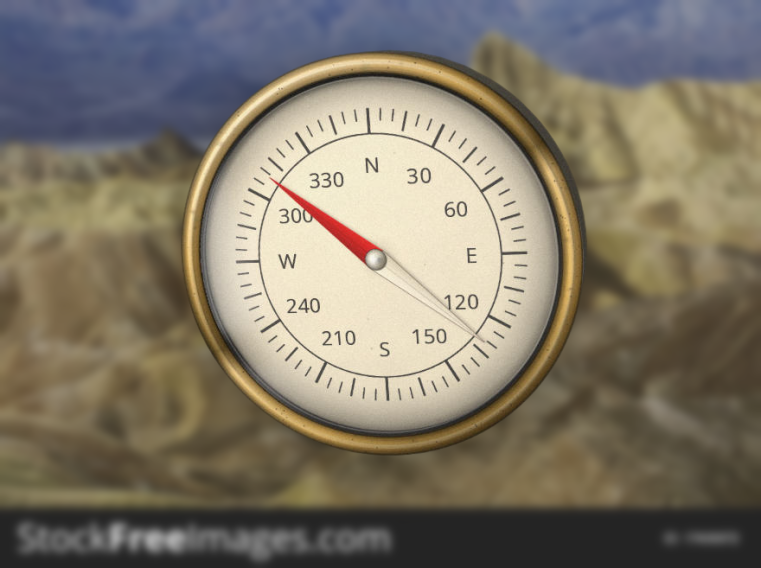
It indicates 310 °
